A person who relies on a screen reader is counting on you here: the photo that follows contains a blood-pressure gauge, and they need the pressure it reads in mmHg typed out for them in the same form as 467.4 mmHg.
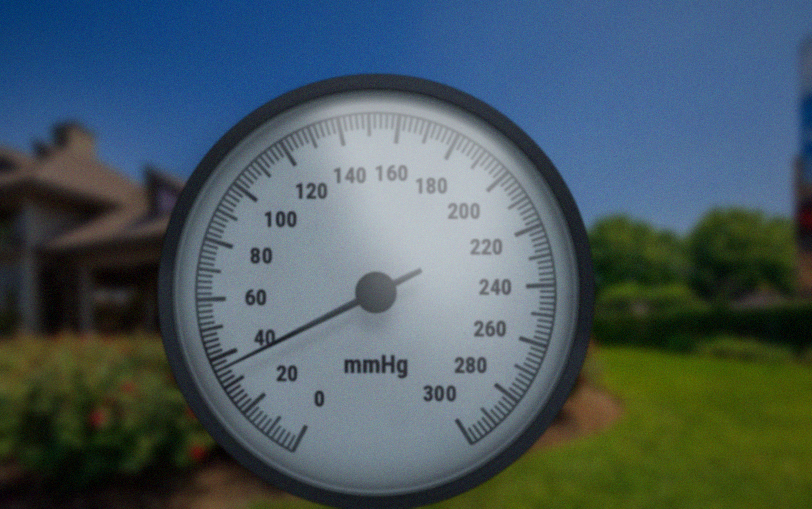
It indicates 36 mmHg
